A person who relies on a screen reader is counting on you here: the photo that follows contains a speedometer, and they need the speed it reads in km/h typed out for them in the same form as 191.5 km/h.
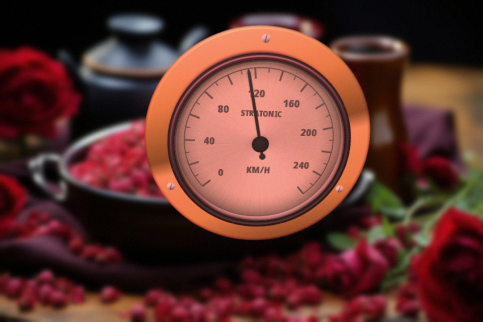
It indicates 115 km/h
